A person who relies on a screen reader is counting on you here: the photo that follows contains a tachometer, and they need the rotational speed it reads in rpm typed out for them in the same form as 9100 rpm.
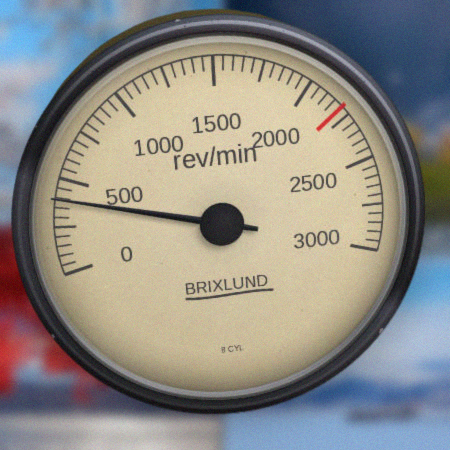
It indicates 400 rpm
